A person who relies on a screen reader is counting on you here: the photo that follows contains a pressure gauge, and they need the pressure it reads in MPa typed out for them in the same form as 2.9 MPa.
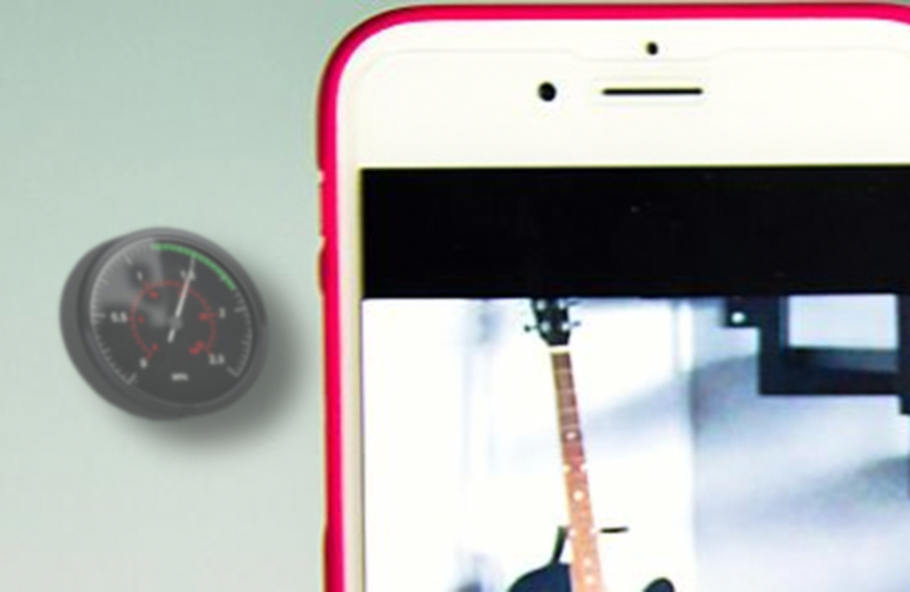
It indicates 1.5 MPa
